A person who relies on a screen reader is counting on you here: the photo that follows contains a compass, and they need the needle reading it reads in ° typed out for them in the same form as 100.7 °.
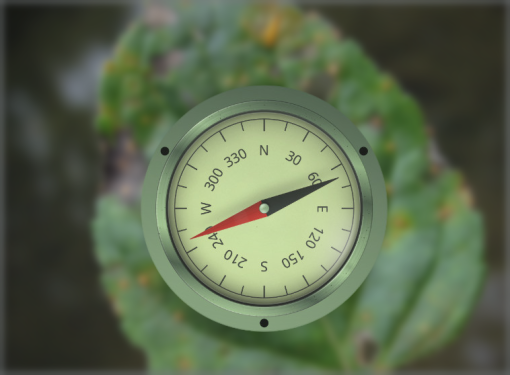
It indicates 247.5 °
